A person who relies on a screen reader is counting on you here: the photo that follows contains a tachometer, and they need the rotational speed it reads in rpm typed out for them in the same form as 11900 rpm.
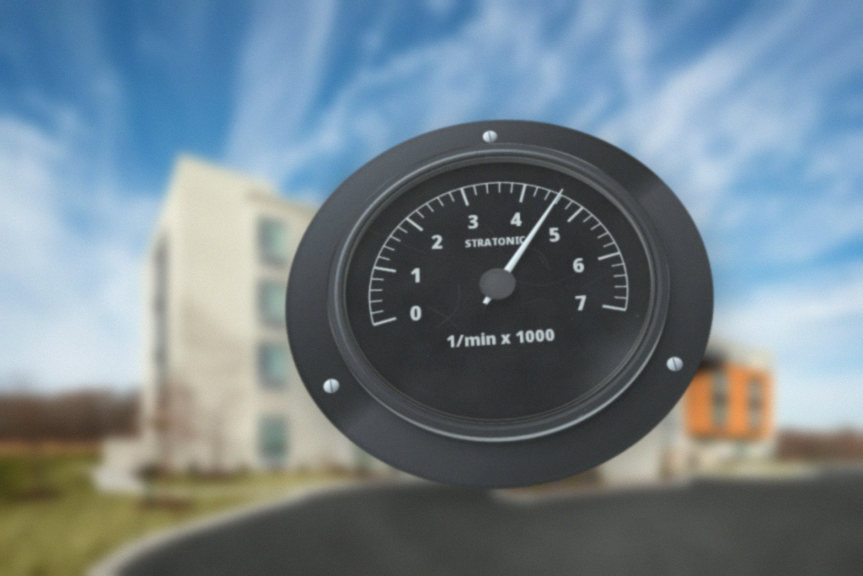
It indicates 4600 rpm
